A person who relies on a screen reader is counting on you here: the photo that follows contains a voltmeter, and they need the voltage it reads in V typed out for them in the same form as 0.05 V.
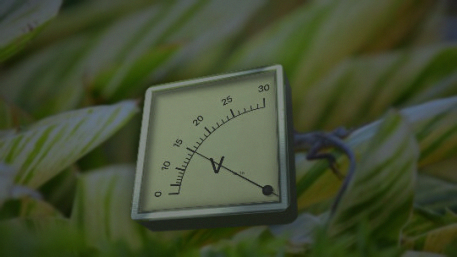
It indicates 15 V
